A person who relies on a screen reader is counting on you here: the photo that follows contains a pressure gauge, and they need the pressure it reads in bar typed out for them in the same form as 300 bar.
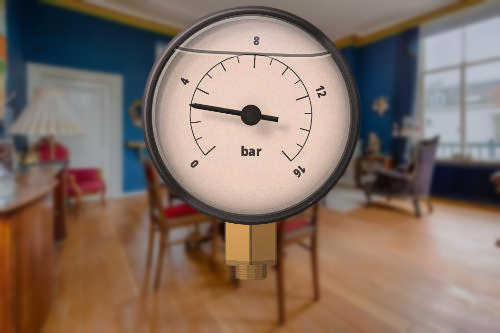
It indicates 3 bar
